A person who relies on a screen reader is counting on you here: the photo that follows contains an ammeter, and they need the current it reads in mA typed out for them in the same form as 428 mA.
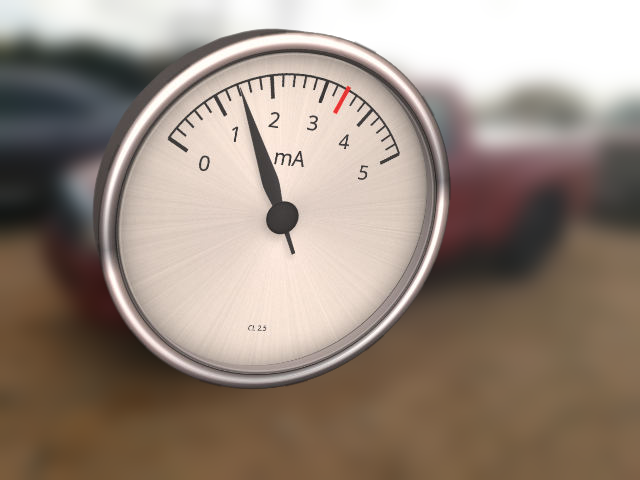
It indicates 1.4 mA
